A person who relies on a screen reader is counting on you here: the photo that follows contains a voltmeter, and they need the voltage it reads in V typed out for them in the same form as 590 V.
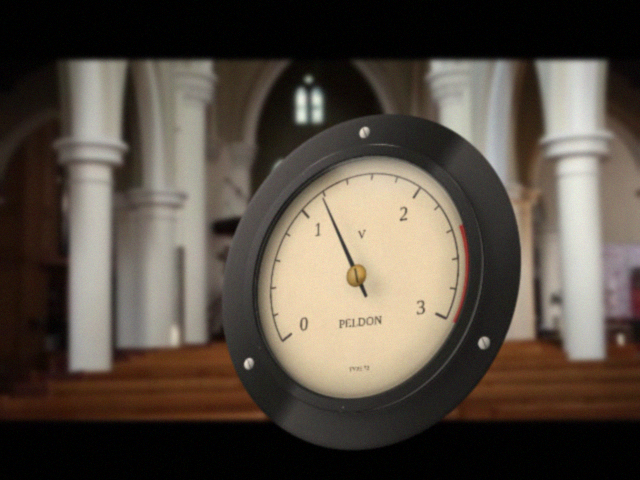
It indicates 1.2 V
